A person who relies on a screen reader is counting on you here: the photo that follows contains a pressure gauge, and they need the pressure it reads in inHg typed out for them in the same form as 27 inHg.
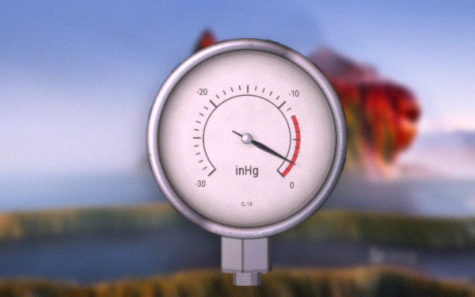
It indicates -2 inHg
